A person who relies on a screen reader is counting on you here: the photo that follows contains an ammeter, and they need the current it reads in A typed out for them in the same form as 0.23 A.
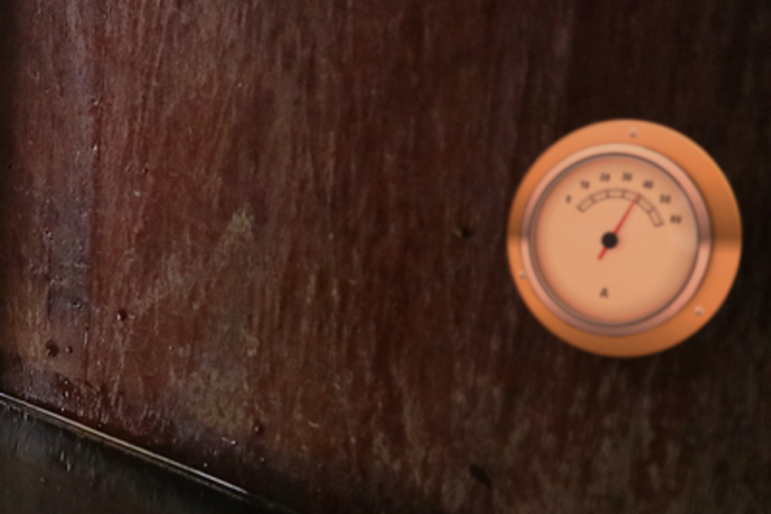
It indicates 40 A
